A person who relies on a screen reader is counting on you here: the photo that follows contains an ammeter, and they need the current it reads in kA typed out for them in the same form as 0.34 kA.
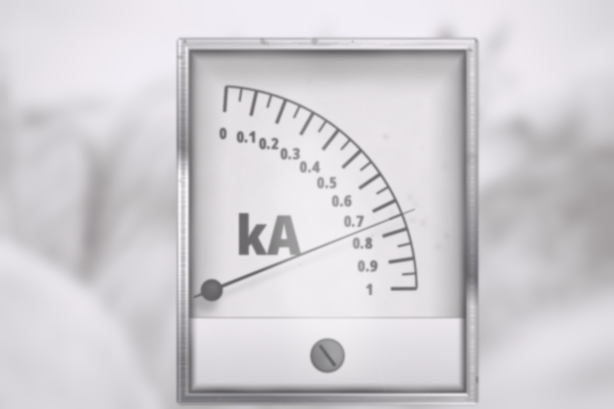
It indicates 0.75 kA
